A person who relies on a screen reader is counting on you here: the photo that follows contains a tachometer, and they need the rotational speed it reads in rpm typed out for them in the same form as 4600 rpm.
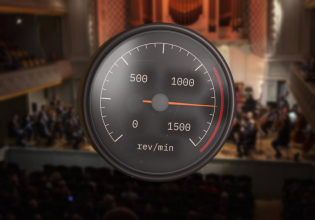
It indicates 1250 rpm
